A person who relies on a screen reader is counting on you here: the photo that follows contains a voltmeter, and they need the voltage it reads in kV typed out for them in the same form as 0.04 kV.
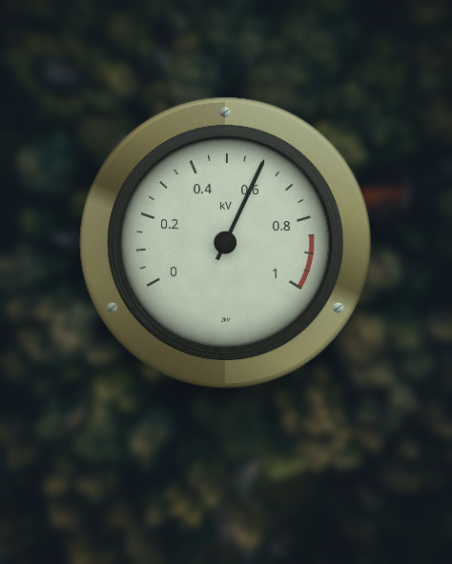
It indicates 0.6 kV
